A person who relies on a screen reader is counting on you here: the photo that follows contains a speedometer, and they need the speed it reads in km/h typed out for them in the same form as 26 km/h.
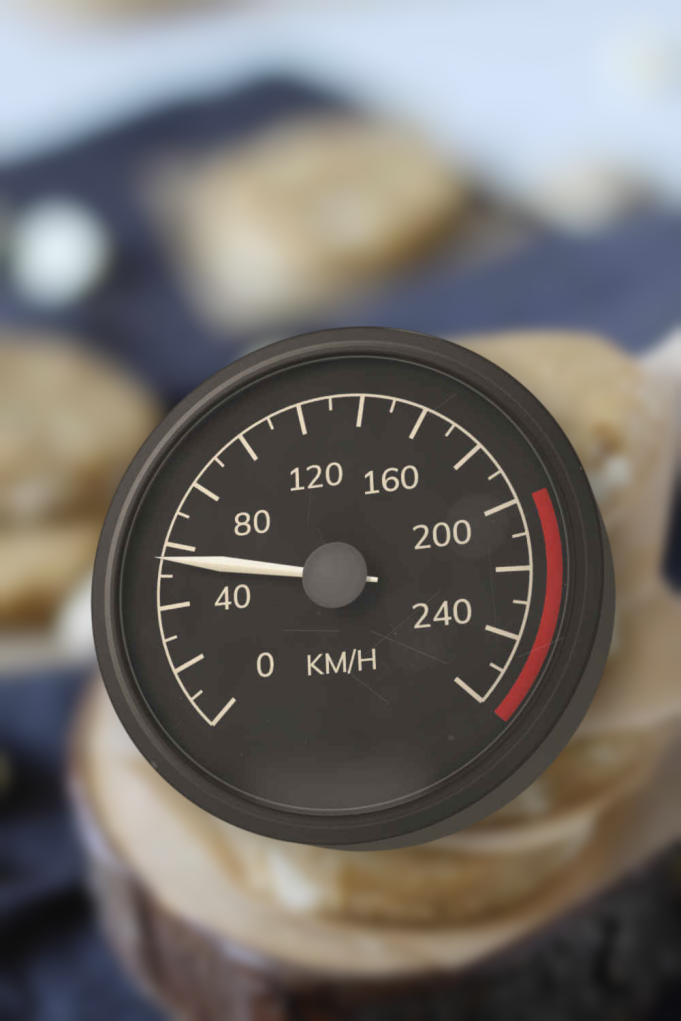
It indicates 55 km/h
